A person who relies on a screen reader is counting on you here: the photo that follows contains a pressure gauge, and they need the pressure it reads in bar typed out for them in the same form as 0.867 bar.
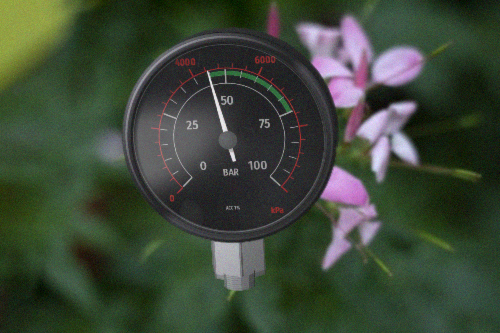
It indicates 45 bar
